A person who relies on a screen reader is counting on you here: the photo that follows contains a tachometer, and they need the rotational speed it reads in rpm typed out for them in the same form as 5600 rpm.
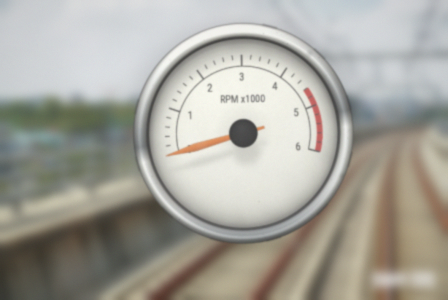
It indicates 0 rpm
